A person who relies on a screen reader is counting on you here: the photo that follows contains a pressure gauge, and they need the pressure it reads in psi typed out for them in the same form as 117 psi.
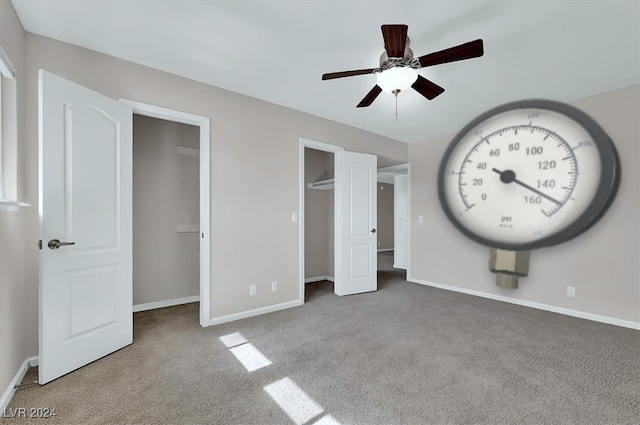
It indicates 150 psi
